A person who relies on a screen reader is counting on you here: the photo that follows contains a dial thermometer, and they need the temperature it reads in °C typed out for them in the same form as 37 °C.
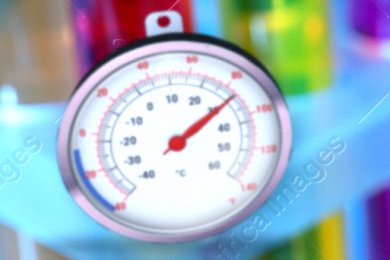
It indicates 30 °C
